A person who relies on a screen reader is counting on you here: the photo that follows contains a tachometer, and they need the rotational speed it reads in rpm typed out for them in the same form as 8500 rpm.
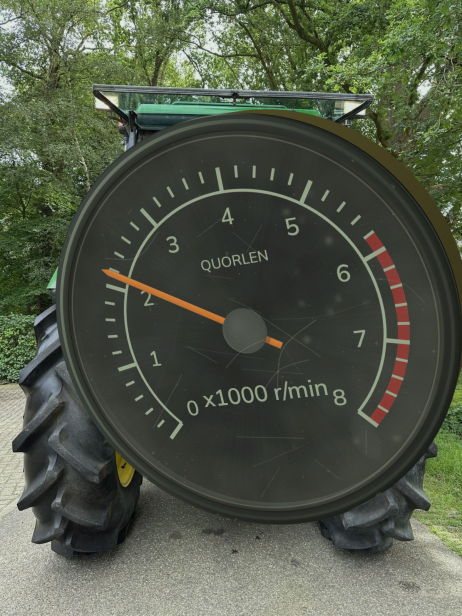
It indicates 2200 rpm
